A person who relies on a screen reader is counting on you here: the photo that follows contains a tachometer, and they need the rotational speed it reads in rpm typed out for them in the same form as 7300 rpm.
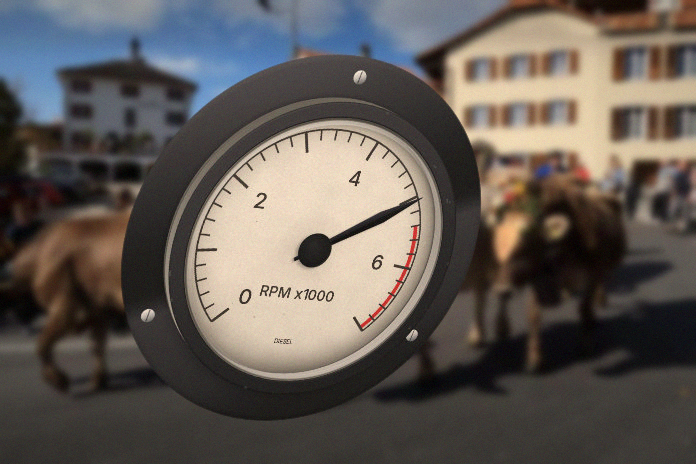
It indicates 5000 rpm
